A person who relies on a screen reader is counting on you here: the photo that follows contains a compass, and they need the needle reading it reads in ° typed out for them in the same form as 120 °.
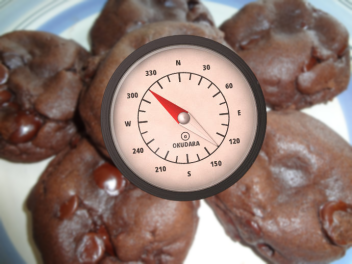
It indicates 315 °
